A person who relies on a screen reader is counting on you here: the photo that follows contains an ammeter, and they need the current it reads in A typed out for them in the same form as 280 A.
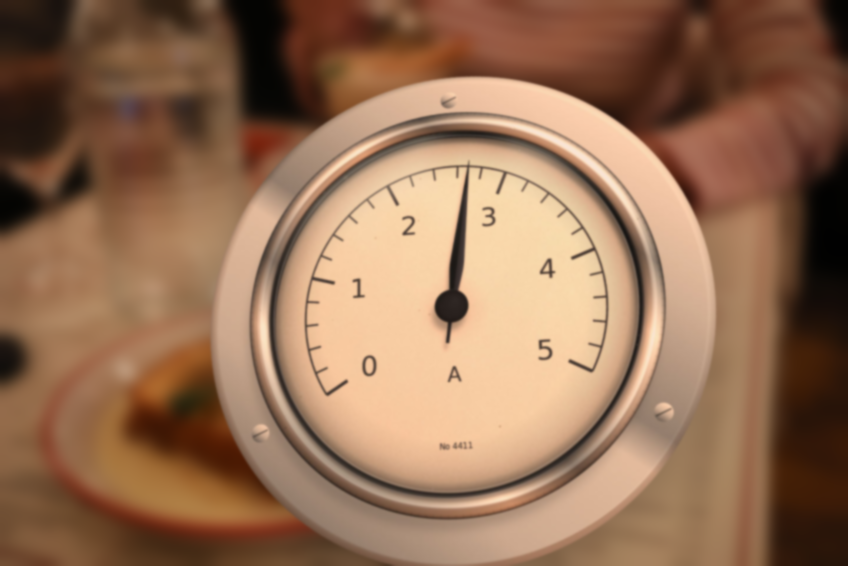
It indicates 2.7 A
